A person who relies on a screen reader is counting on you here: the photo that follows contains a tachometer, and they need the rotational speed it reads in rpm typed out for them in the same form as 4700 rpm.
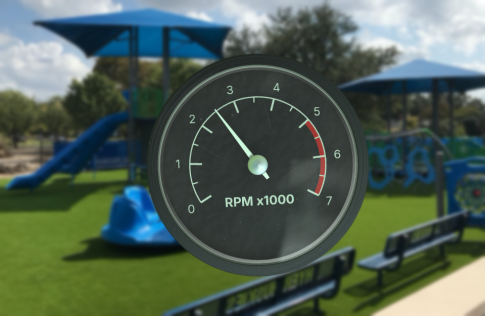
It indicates 2500 rpm
